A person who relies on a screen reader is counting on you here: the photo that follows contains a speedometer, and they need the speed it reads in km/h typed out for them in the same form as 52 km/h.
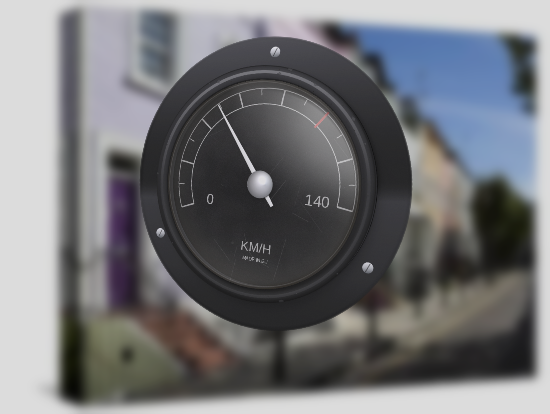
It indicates 50 km/h
